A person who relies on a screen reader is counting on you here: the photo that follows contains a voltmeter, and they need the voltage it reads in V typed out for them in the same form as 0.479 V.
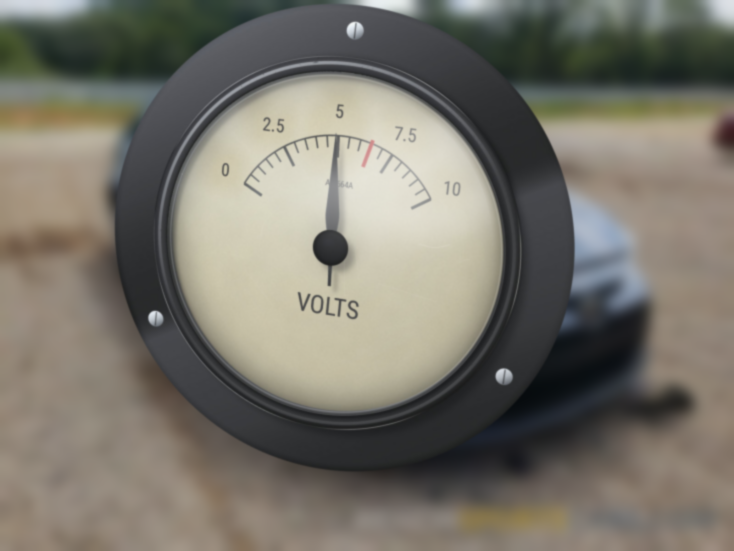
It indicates 5 V
